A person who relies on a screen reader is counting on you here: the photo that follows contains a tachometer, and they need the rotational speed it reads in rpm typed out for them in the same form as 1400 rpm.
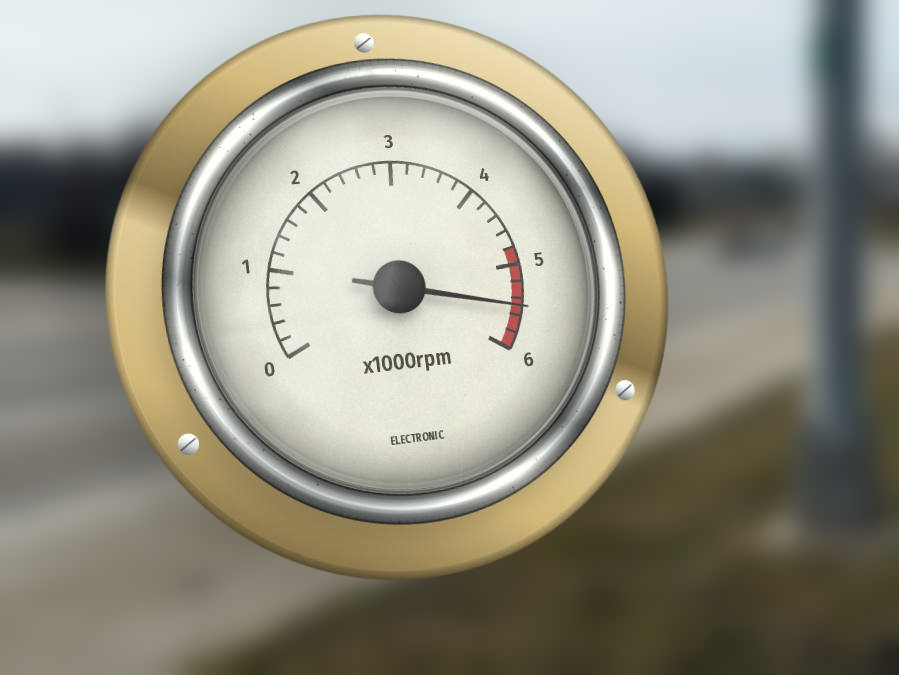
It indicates 5500 rpm
